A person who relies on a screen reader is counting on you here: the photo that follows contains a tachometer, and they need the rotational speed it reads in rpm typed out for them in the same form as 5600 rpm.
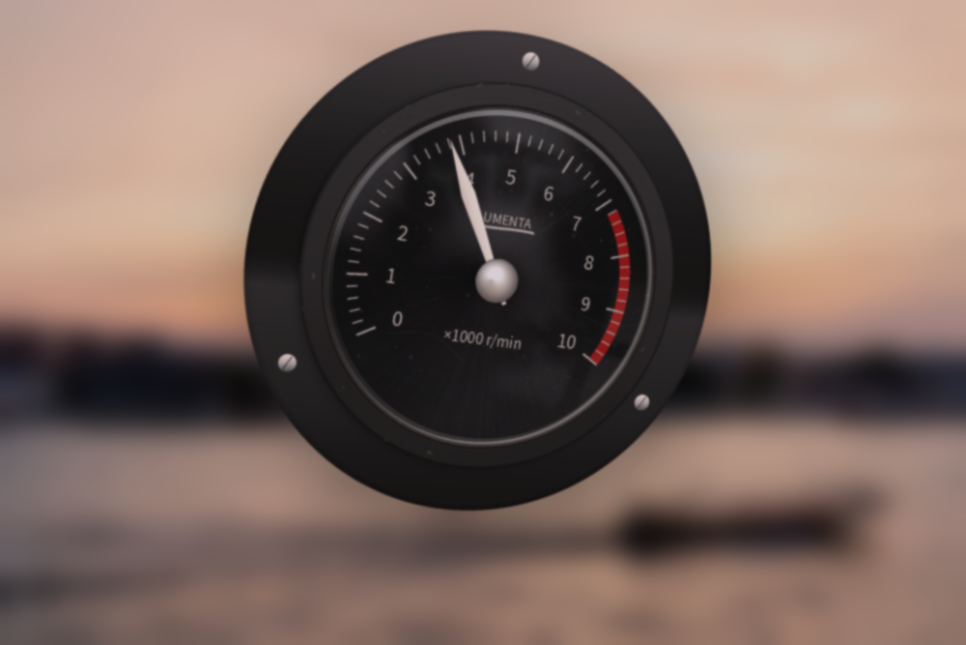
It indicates 3800 rpm
